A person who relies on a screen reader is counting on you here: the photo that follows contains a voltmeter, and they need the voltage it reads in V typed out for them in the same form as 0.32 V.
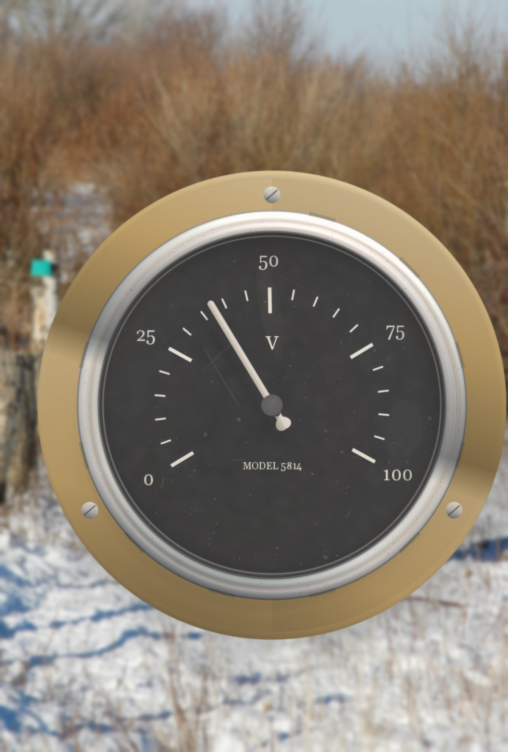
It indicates 37.5 V
